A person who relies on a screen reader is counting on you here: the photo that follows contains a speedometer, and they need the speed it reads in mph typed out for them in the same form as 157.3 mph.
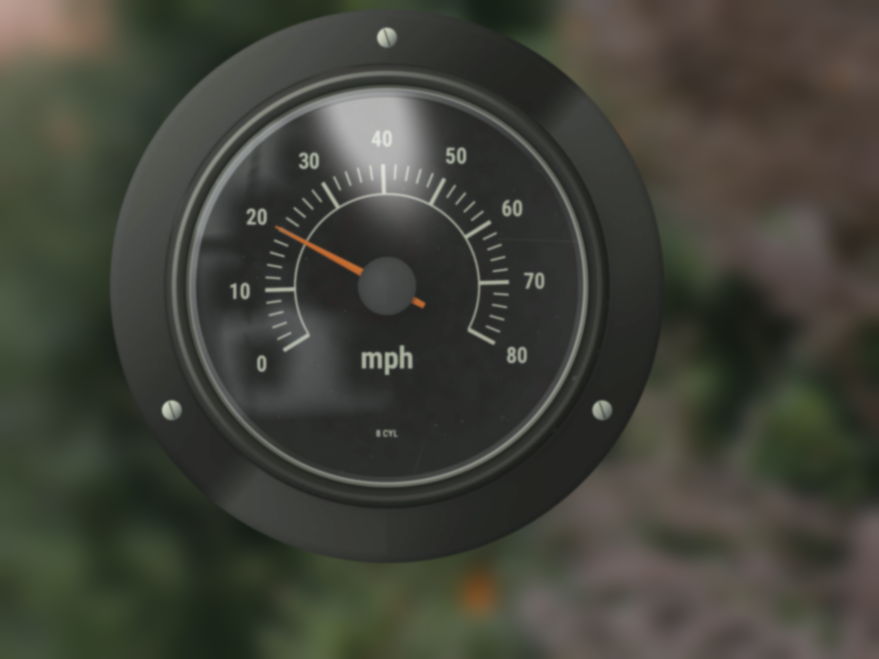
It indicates 20 mph
